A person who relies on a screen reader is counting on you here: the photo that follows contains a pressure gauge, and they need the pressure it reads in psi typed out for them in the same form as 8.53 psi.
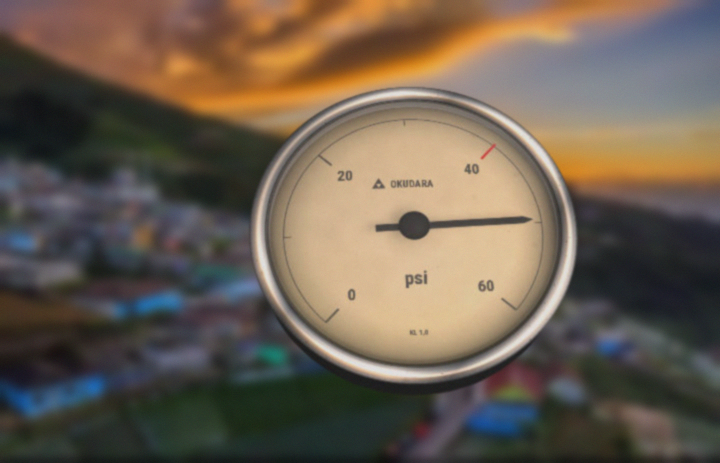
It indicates 50 psi
